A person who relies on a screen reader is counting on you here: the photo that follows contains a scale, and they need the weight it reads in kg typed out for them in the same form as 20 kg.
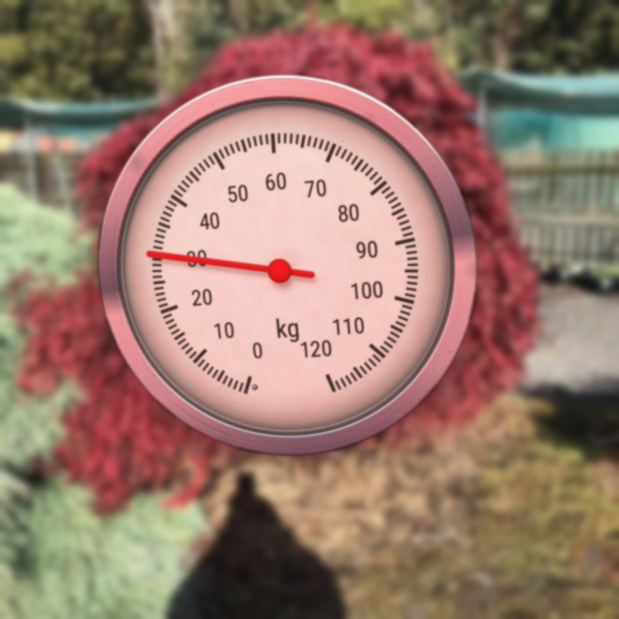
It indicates 30 kg
